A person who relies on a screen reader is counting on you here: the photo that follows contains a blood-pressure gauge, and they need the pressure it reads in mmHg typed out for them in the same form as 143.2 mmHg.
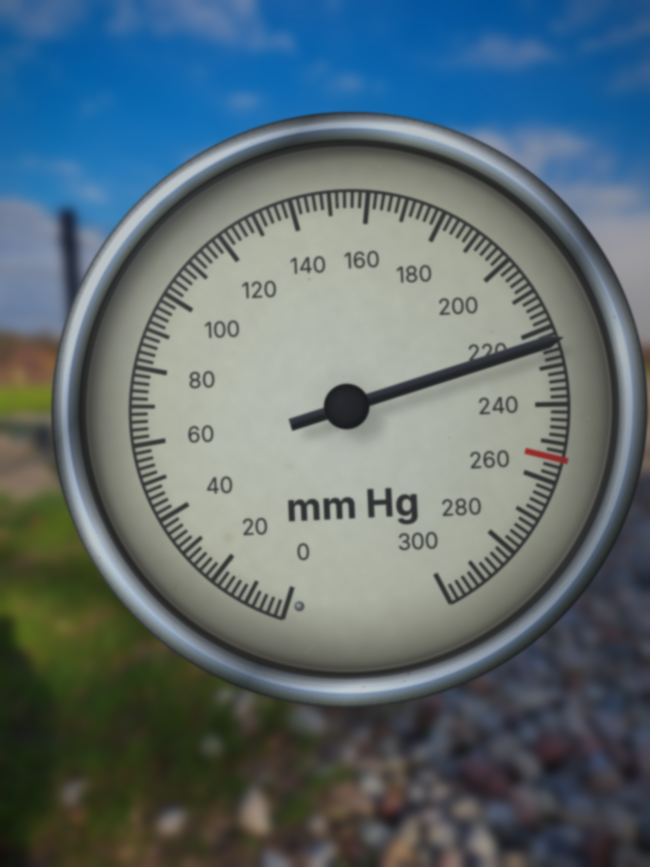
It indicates 224 mmHg
